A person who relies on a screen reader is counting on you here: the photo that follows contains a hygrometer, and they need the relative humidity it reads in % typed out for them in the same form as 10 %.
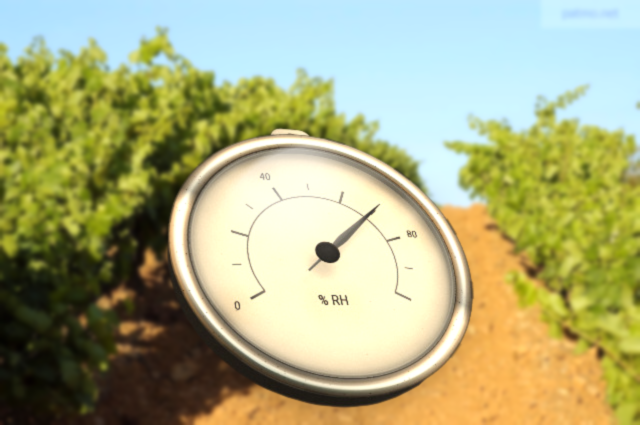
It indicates 70 %
